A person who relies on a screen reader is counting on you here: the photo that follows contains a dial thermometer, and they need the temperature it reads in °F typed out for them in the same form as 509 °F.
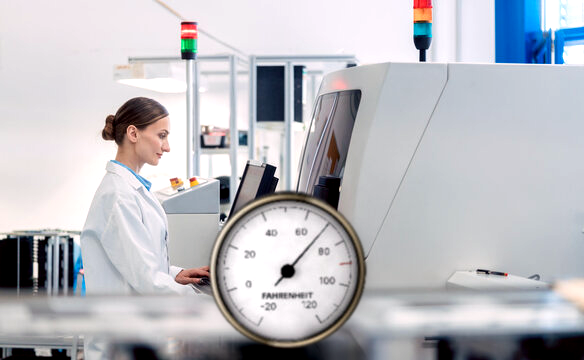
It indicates 70 °F
